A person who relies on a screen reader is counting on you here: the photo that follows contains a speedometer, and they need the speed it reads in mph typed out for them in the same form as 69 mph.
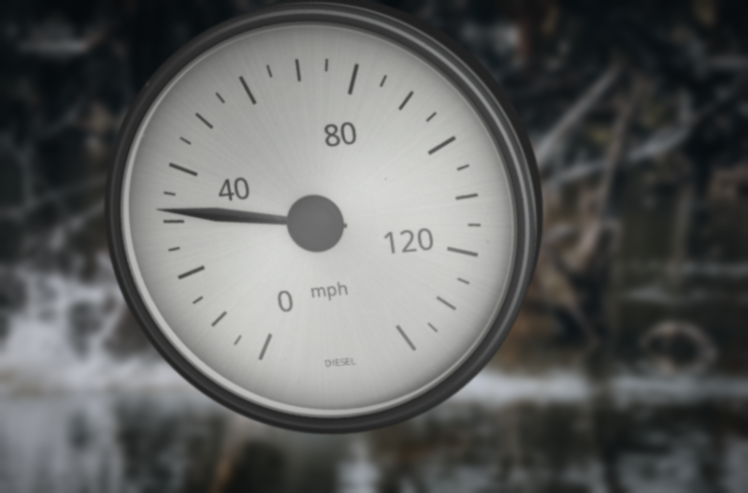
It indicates 32.5 mph
